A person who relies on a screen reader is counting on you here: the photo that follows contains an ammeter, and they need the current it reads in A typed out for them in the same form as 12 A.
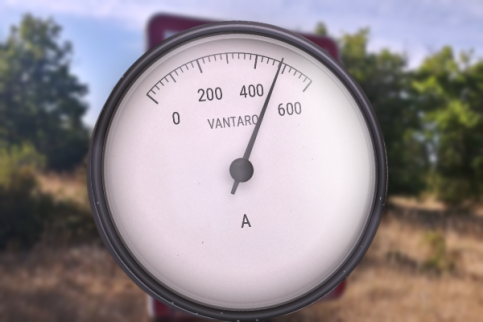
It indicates 480 A
